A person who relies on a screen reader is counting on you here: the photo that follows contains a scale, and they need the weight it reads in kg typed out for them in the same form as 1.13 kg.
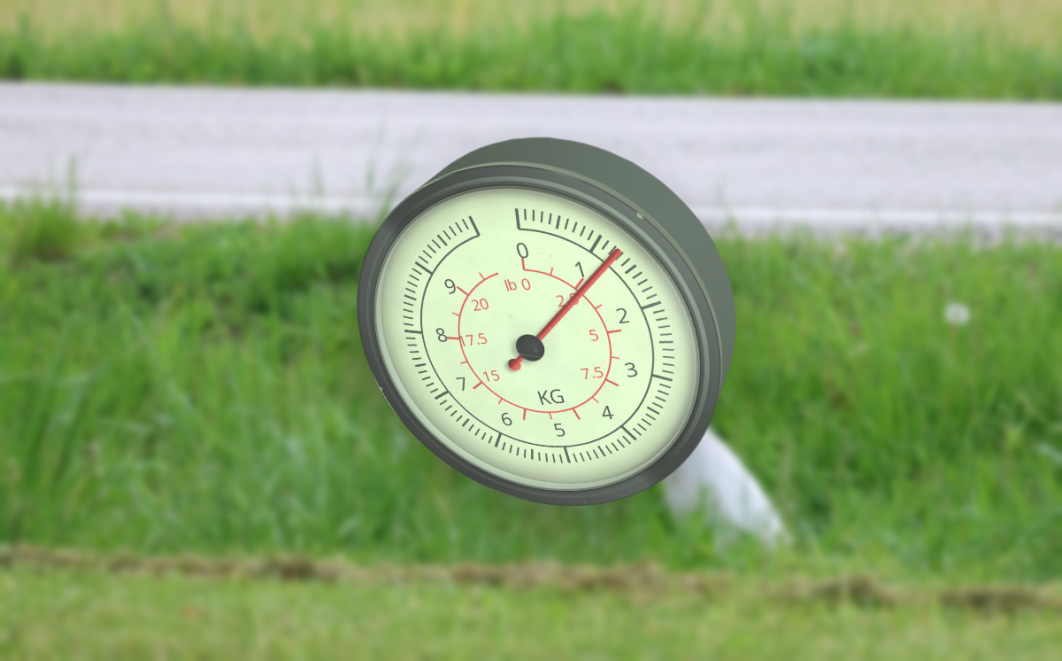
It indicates 1.25 kg
